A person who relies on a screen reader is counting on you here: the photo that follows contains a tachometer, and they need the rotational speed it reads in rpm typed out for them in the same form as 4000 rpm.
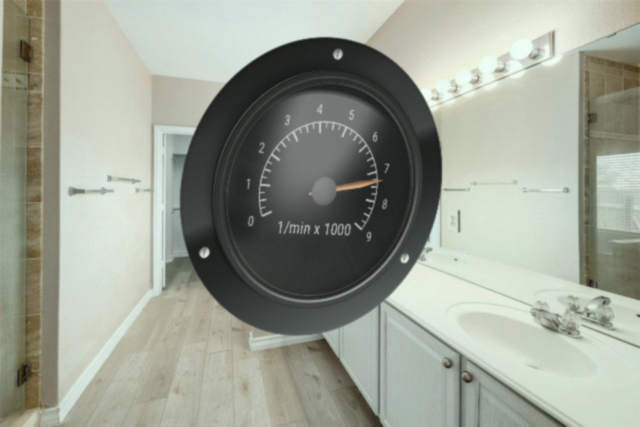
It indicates 7250 rpm
